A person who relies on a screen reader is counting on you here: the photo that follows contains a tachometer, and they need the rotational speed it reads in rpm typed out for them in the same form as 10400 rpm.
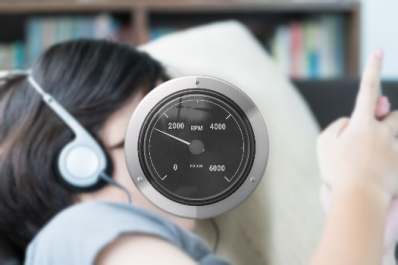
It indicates 1500 rpm
